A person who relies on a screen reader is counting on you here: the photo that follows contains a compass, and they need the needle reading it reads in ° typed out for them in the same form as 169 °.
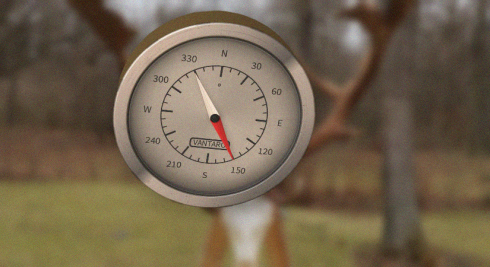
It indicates 150 °
